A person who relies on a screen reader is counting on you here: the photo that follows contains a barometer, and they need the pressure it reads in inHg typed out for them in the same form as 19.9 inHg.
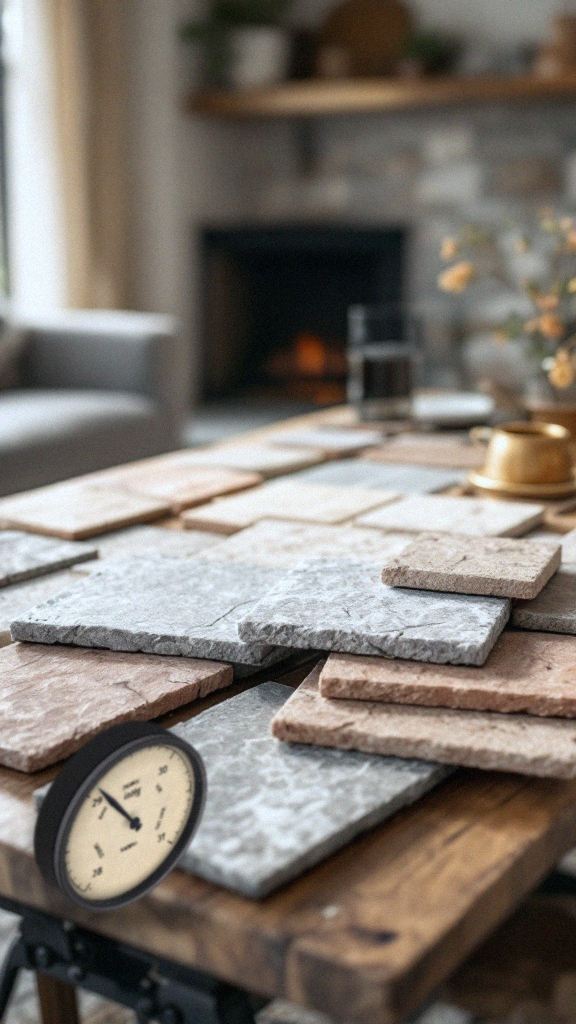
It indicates 29.1 inHg
